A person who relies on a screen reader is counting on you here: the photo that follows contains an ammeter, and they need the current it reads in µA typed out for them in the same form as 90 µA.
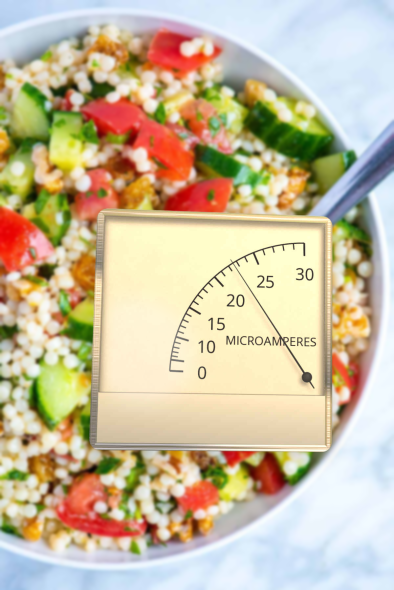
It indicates 22.5 µA
